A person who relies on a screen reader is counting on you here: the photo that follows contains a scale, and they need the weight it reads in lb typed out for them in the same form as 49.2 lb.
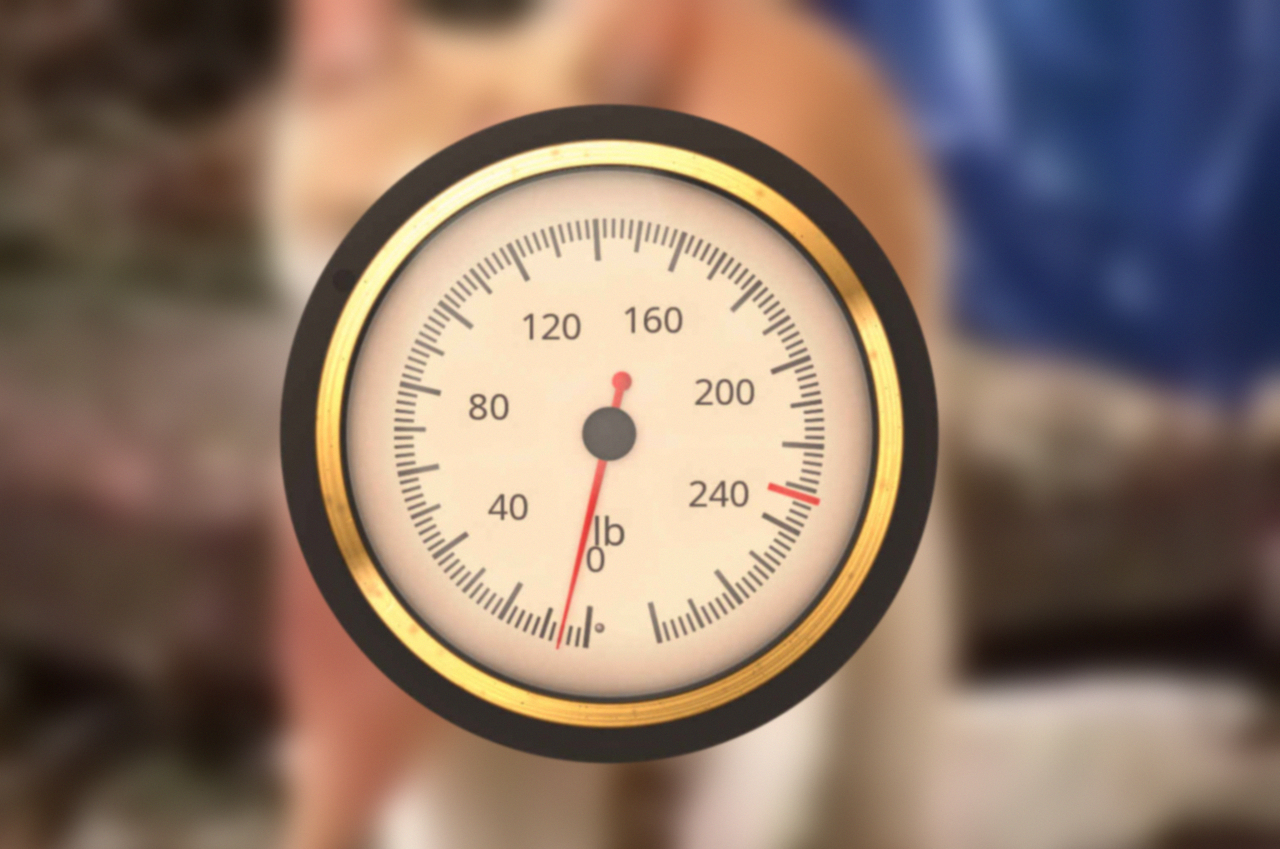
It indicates 6 lb
